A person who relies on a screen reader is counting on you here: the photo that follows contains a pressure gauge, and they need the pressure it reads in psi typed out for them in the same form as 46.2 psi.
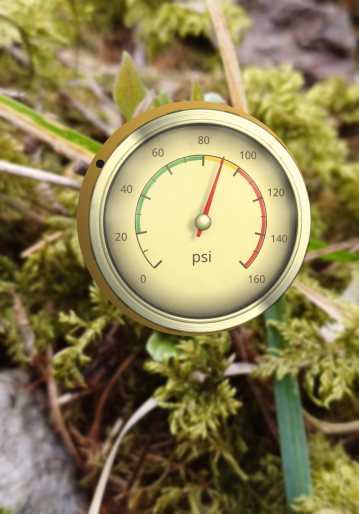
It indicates 90 psi
